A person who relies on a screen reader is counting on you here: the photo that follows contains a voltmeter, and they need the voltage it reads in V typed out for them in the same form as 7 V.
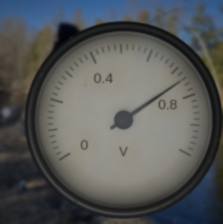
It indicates 0.74 V
